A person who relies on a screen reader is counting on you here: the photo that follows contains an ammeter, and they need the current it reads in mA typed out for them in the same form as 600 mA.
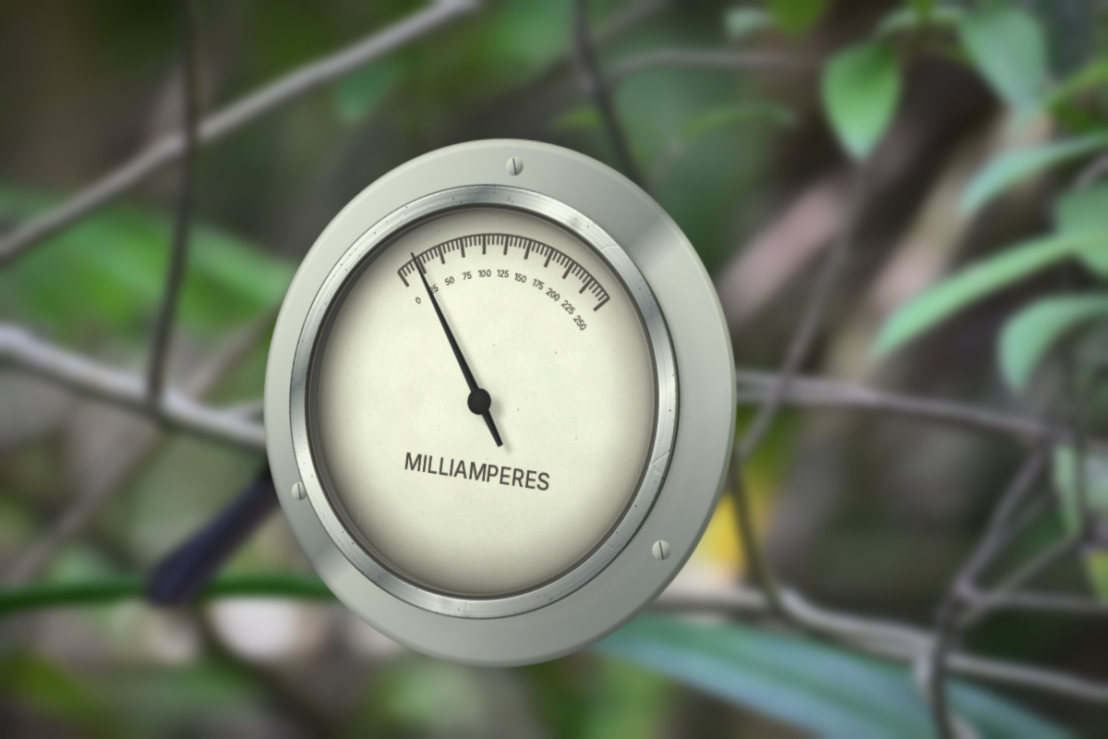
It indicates 25 mA
